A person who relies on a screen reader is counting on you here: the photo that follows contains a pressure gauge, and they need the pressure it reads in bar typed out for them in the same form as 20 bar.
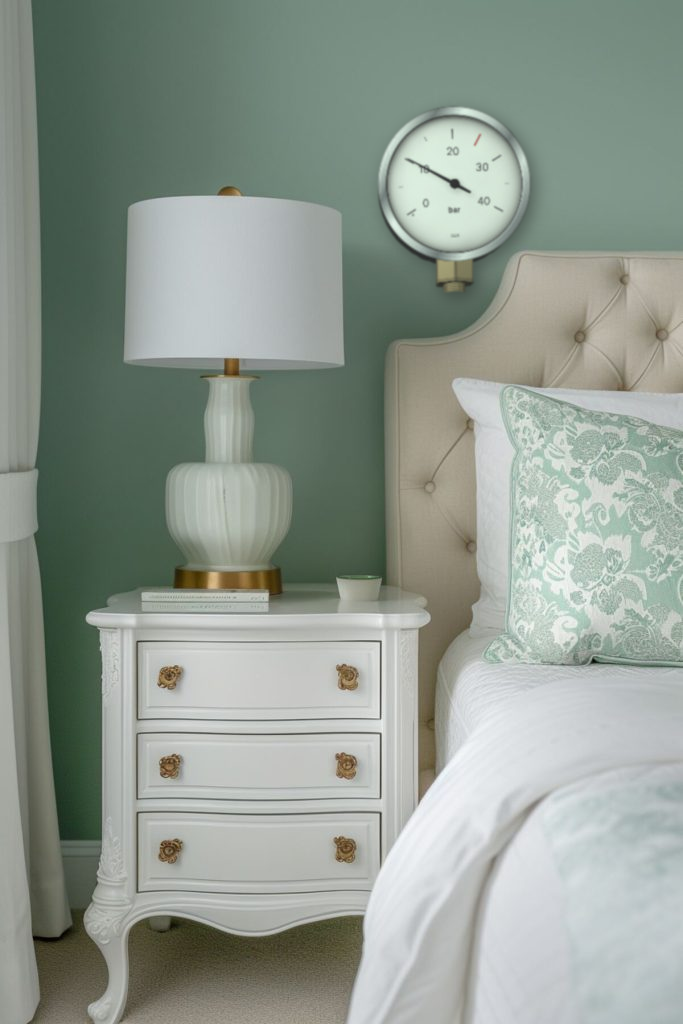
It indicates 10 bar
